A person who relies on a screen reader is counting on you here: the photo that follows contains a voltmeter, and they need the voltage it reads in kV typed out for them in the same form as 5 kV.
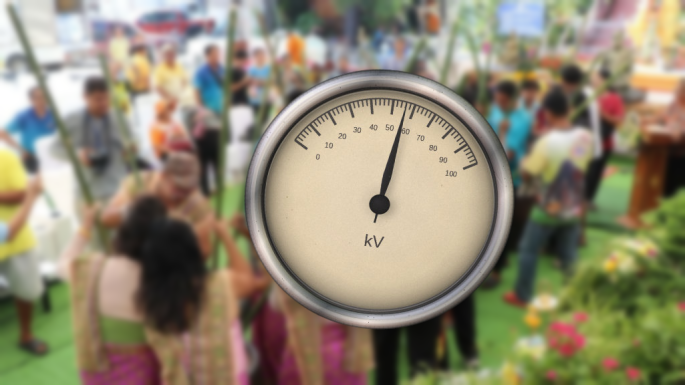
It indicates 56 kV
